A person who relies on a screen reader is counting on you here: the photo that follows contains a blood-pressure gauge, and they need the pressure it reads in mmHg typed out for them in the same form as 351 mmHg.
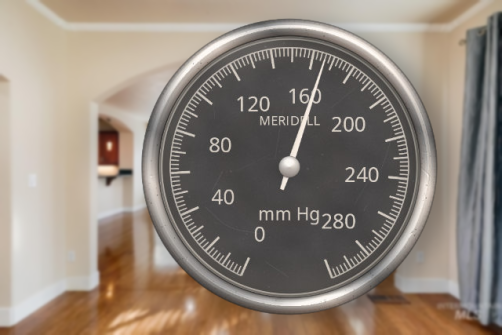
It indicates 166 mmHg
